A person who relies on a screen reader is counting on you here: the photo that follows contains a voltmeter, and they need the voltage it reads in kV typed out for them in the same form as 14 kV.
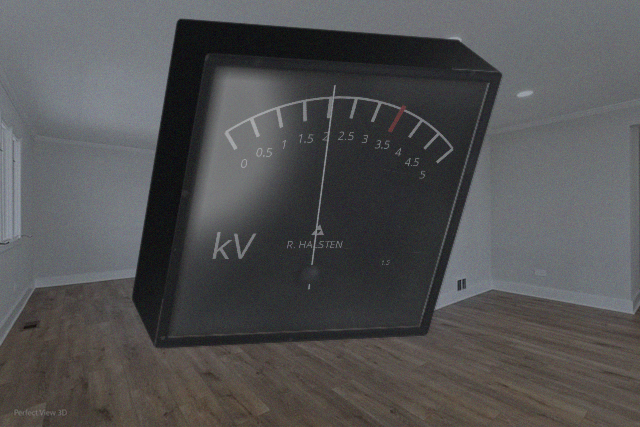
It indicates 2 kV
